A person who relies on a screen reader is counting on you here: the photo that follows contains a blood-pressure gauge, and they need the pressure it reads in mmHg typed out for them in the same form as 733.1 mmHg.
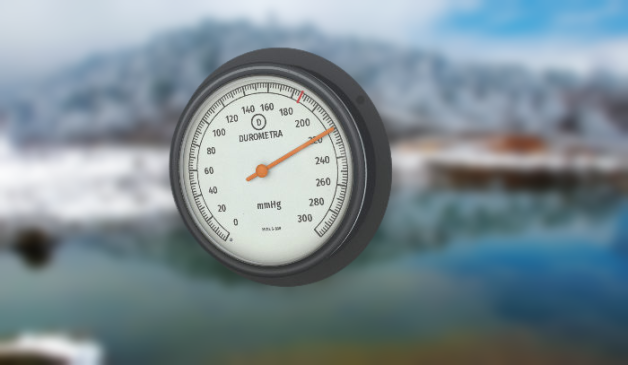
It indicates 220 mmHg
